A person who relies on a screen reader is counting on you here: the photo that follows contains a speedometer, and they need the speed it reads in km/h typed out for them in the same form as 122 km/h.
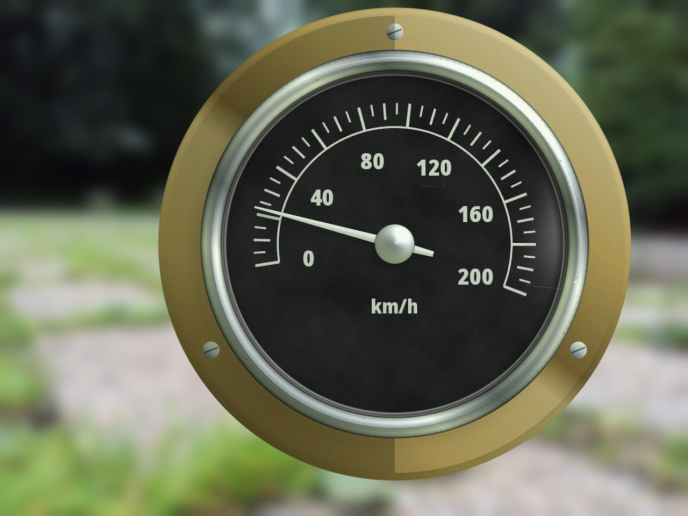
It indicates 22.5 km/h
